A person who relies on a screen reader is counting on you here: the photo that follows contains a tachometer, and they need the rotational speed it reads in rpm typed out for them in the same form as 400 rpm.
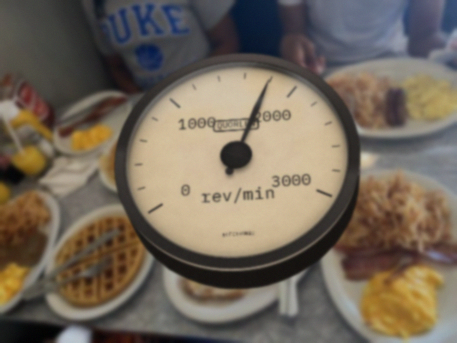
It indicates 1800 rpm
